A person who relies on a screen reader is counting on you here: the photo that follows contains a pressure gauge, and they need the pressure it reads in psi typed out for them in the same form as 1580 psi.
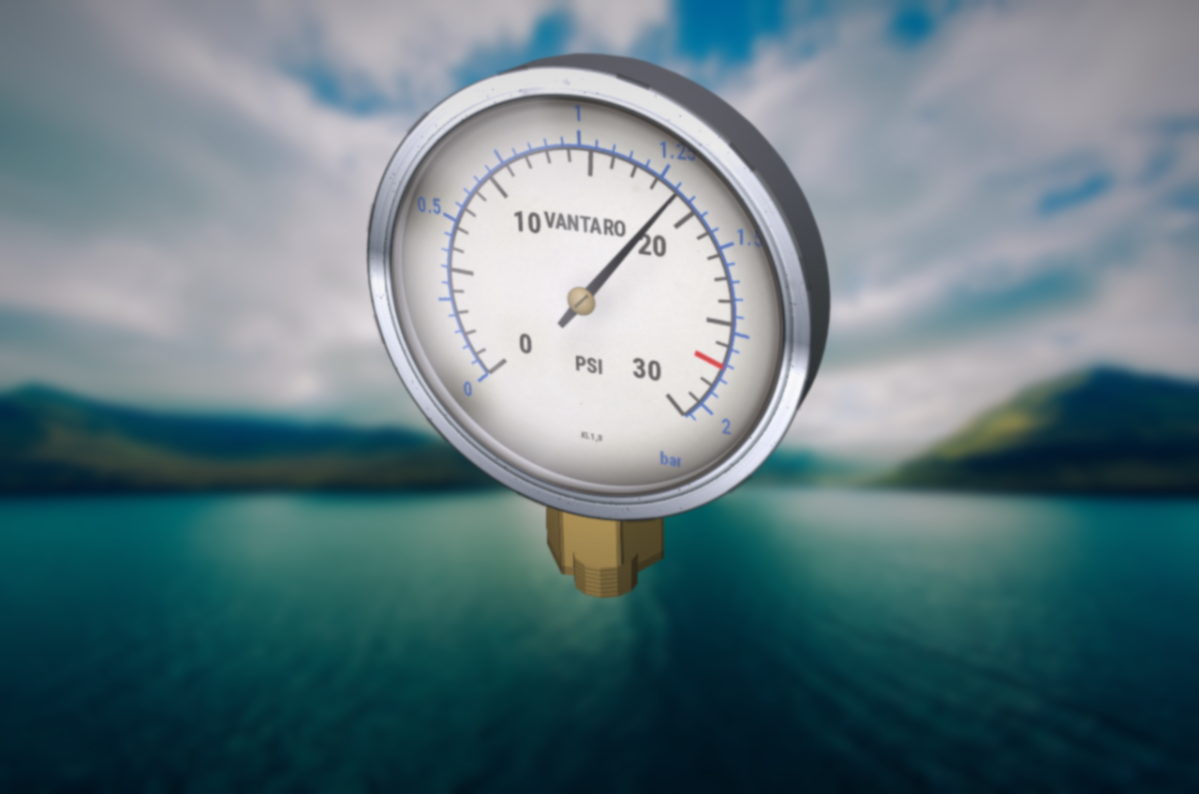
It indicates 19 psi
